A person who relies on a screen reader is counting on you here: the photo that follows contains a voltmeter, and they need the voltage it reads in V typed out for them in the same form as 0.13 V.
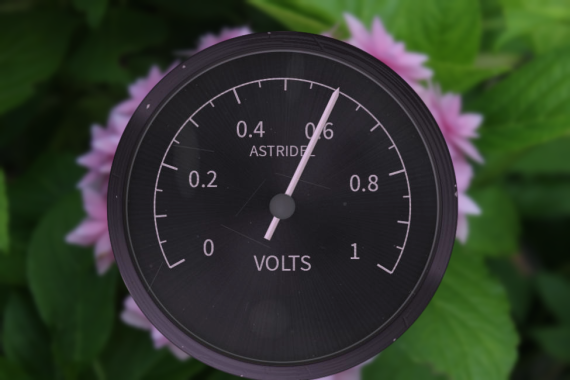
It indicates 0.6 V
